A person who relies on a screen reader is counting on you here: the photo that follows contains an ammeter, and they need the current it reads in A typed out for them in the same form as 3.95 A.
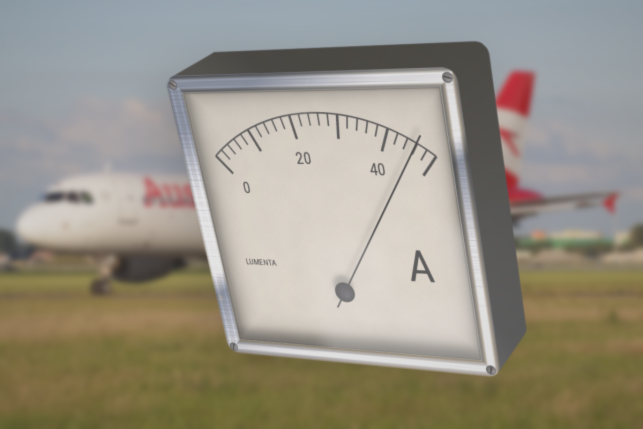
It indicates 46 A
